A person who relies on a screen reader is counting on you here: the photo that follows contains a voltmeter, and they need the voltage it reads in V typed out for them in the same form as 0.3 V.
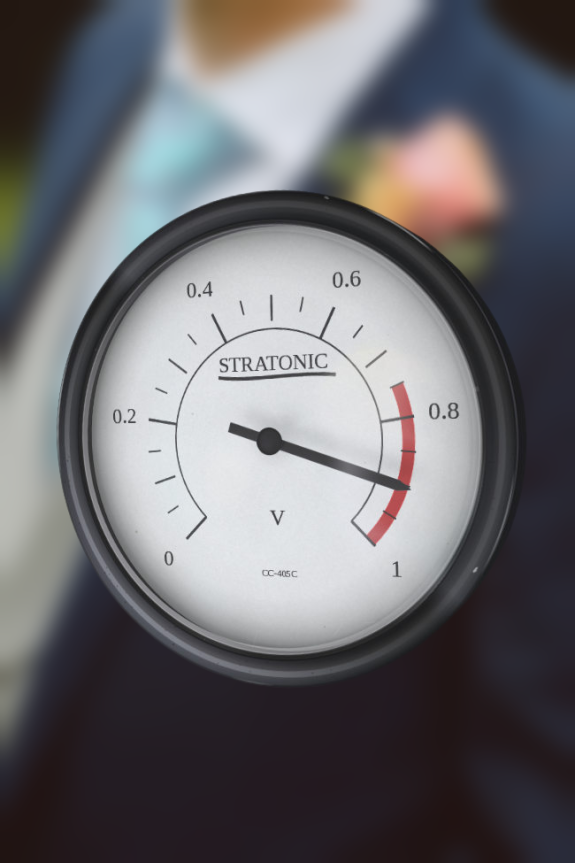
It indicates 0.9 V
